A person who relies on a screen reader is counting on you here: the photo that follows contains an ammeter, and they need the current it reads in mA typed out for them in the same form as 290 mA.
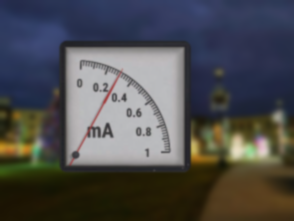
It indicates 0.3 mA
